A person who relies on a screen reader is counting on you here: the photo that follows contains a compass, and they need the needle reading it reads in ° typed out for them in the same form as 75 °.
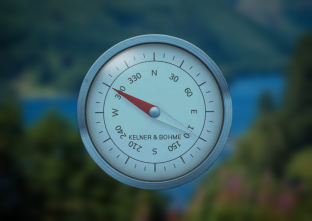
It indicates 300 °
